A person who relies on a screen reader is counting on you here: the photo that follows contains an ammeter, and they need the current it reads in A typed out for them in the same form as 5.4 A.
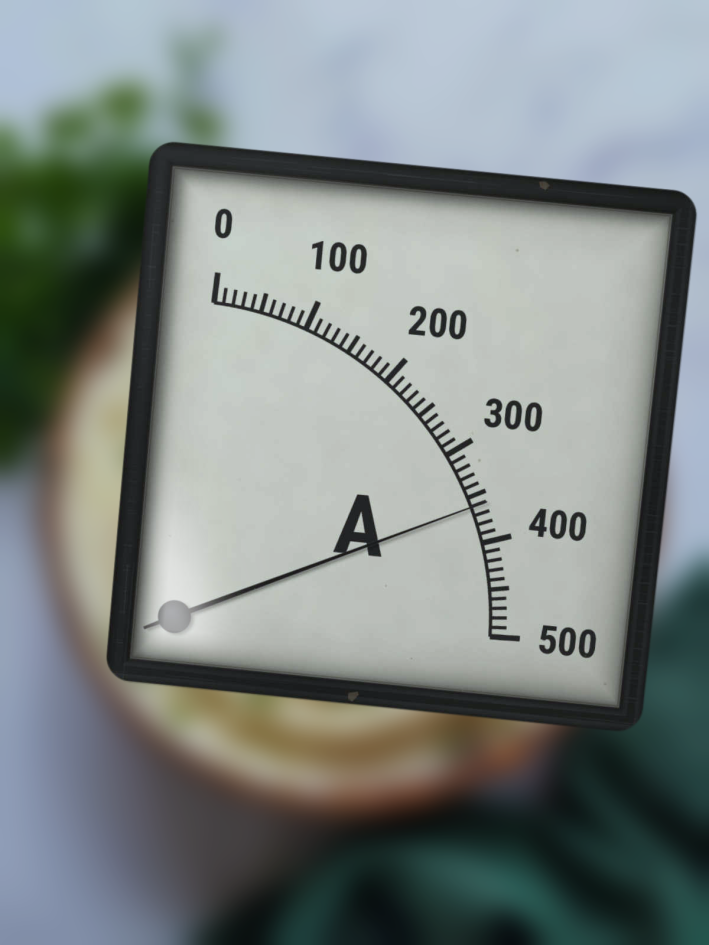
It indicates 360 A
